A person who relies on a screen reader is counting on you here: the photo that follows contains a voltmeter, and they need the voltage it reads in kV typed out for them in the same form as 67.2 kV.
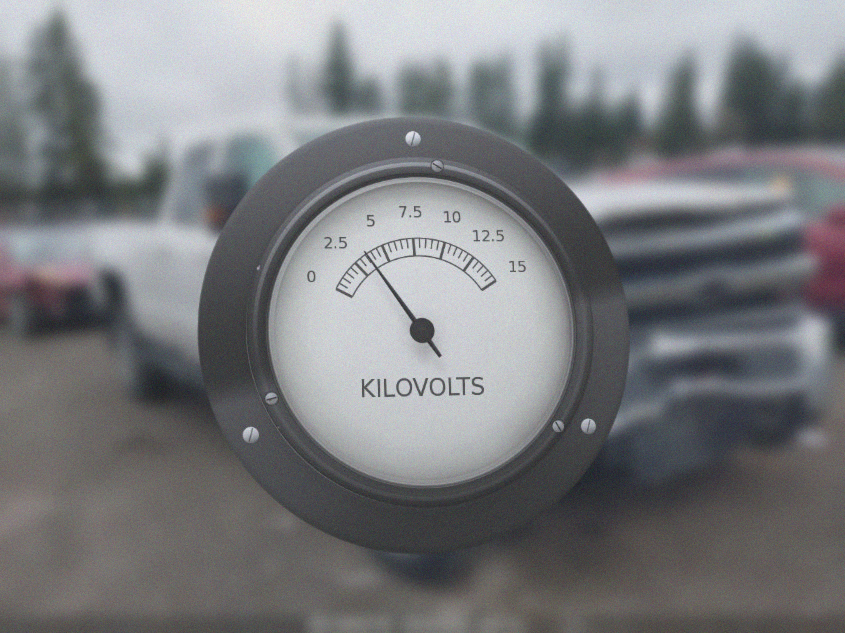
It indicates 3.5 kV
